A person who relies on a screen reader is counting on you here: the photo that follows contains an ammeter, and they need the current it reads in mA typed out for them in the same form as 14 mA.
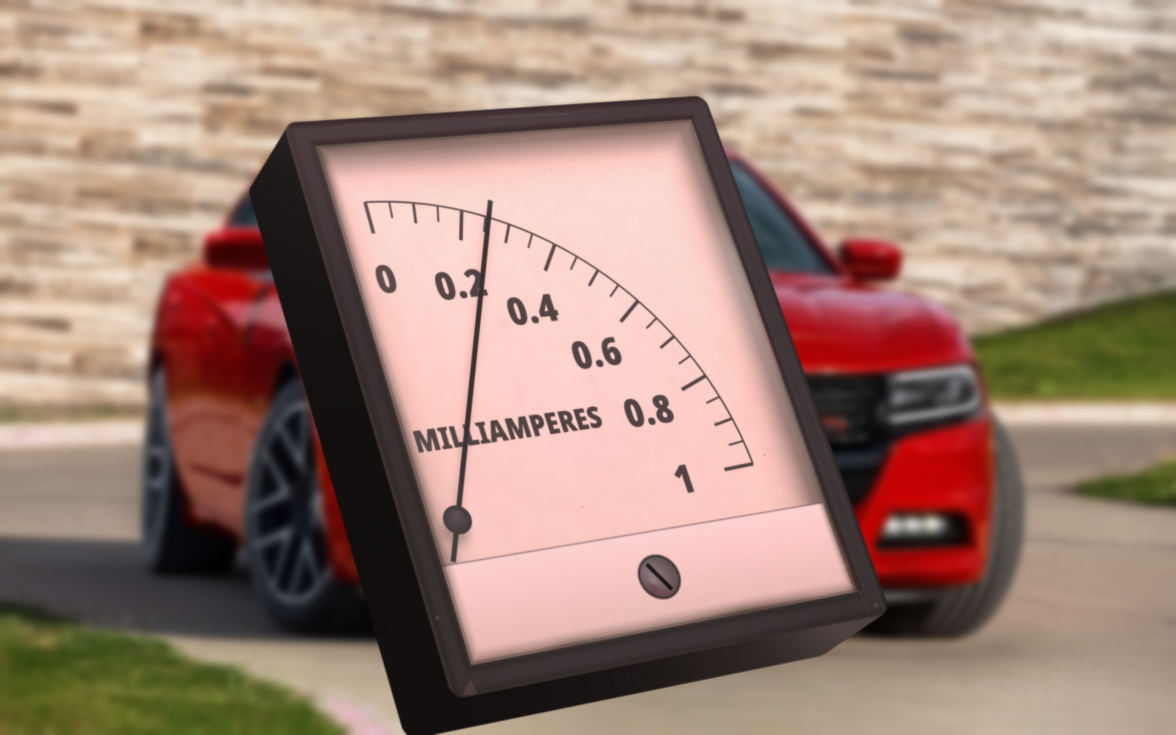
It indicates 0.25 mA
